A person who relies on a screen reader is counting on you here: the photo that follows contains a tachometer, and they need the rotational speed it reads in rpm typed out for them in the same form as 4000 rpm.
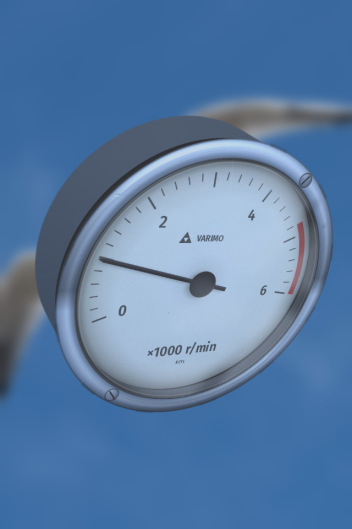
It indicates 1000 rpm
